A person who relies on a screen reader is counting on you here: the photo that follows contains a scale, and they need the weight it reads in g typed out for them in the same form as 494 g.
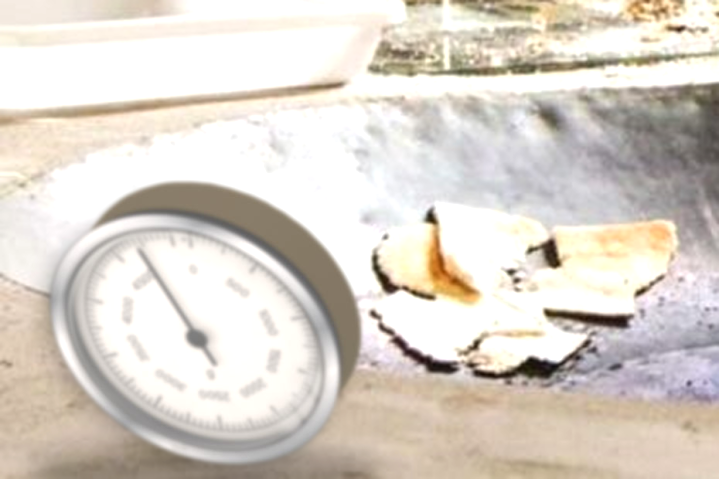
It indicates 4750 g
